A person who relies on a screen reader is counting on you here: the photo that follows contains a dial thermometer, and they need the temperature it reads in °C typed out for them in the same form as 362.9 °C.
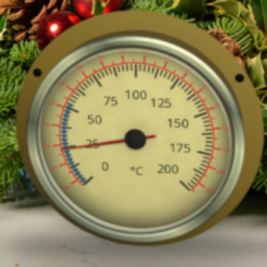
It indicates 25 °C
